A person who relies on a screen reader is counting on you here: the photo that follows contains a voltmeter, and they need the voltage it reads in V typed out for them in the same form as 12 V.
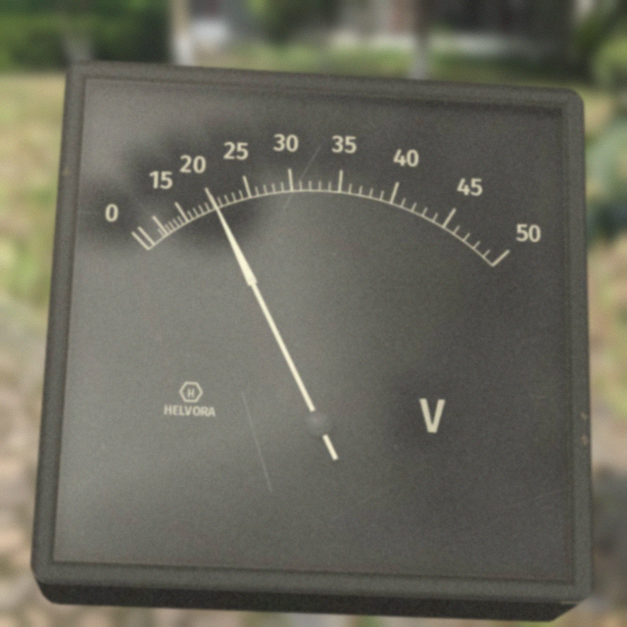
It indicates 20 V
